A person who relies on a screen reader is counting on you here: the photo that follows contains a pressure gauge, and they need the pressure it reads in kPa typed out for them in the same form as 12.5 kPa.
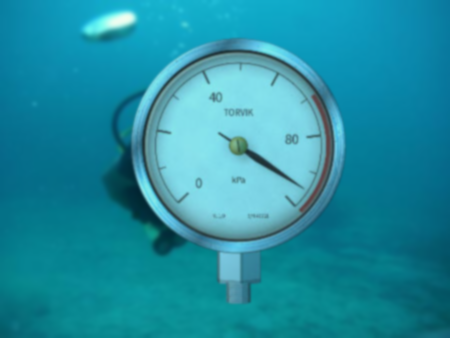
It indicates 95 kPa
